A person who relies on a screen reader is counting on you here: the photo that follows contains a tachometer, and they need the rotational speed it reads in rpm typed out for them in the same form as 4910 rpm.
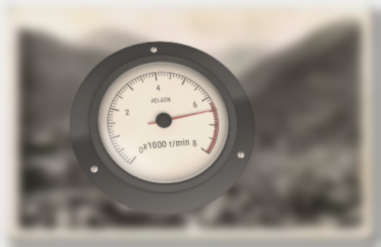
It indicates 6500 rpm
